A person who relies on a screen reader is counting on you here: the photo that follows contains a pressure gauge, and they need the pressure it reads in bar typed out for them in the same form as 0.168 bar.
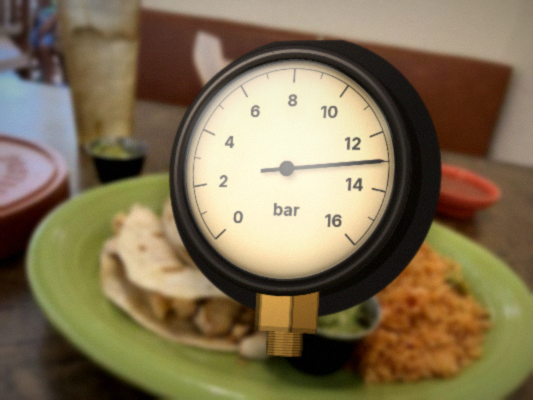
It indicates 13 bar
